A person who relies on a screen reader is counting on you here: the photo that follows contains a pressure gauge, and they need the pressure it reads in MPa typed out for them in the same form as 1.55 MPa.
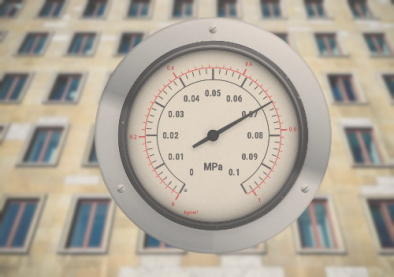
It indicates 0.07 MPa
